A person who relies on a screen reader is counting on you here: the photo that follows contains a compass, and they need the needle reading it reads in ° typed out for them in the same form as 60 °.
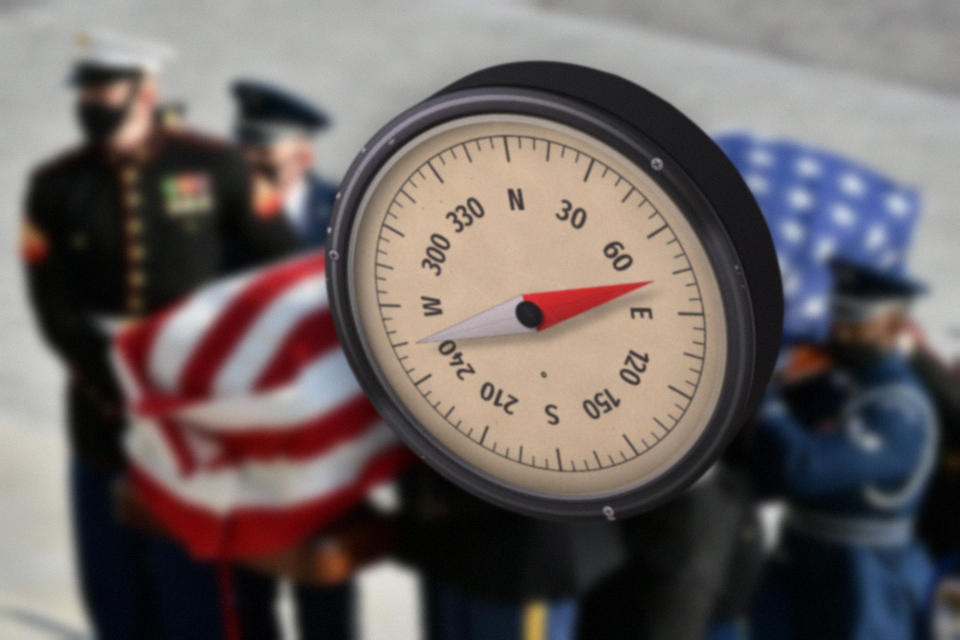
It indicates 75 °
